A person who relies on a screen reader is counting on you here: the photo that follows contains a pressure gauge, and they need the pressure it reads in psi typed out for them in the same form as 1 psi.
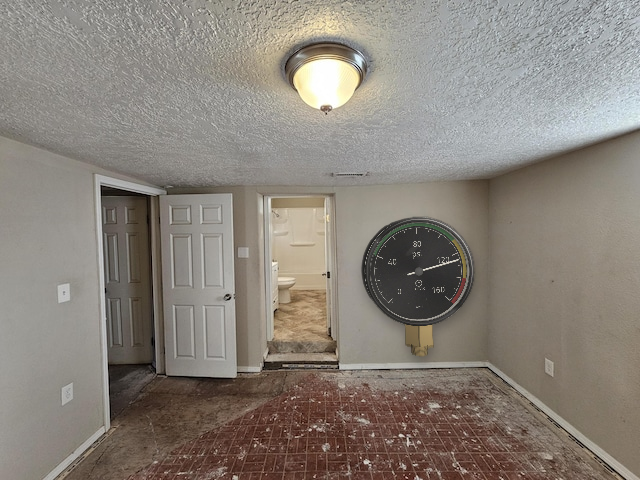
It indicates 125 psi
